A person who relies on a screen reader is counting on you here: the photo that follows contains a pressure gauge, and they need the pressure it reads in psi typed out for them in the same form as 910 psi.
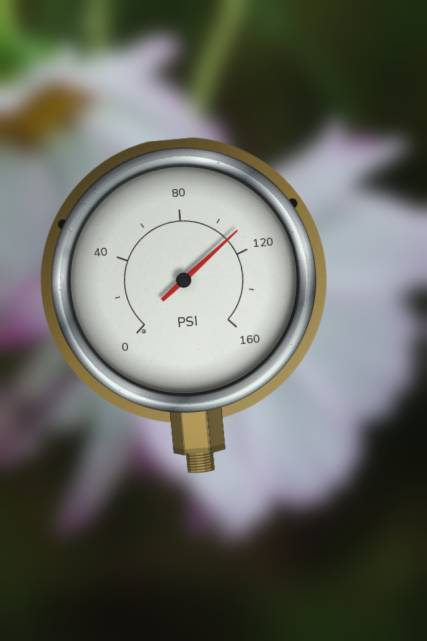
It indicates 110 psi
